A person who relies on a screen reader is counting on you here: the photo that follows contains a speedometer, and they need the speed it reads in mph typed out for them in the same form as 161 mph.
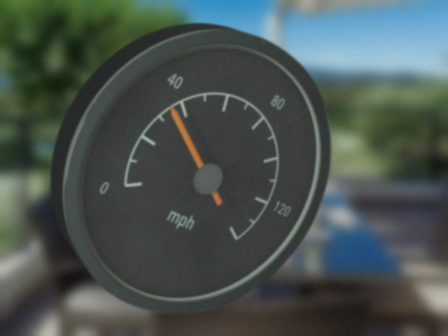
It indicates 35 mph
